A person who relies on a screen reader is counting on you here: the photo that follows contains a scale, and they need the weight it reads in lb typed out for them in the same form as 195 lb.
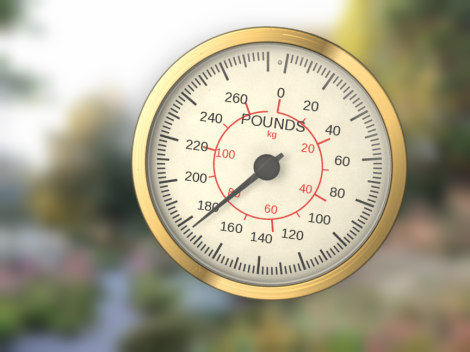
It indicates 176 lb
